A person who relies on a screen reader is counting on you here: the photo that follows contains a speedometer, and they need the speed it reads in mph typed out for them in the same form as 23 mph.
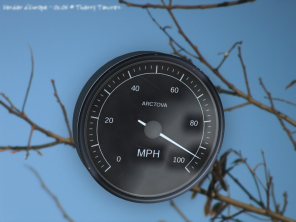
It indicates 94 mph
